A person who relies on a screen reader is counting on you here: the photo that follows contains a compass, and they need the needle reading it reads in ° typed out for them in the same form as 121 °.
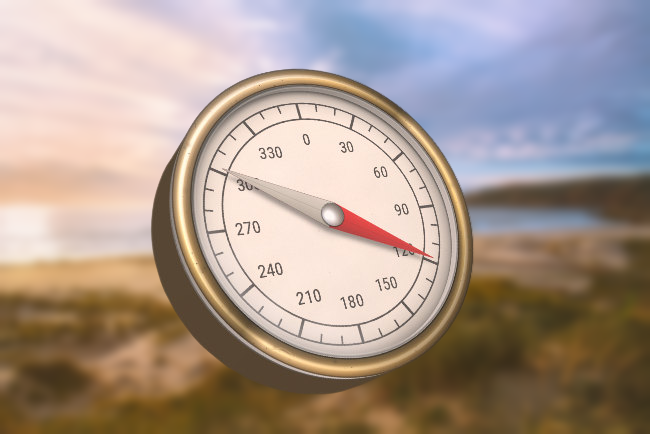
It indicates 120 °
